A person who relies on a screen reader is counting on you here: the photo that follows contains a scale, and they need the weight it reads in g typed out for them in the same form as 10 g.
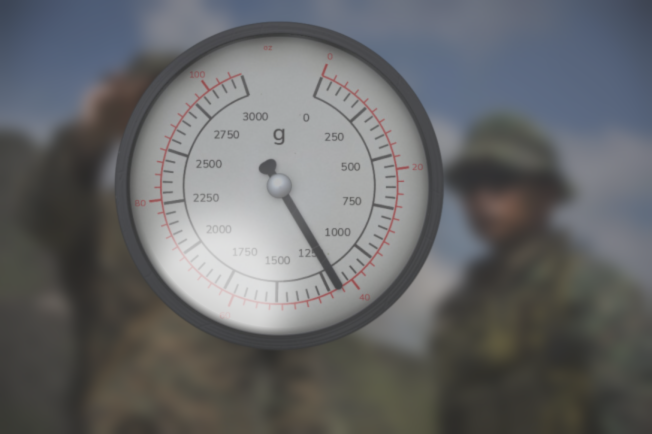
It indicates 1200 g
